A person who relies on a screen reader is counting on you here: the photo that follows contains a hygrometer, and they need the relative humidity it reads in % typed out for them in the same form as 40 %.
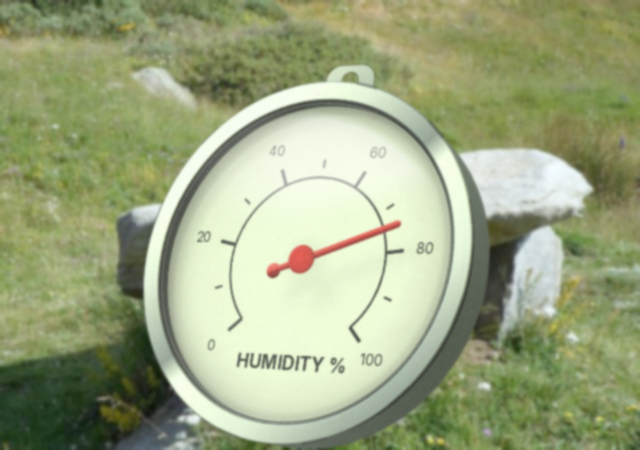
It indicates 75 %
